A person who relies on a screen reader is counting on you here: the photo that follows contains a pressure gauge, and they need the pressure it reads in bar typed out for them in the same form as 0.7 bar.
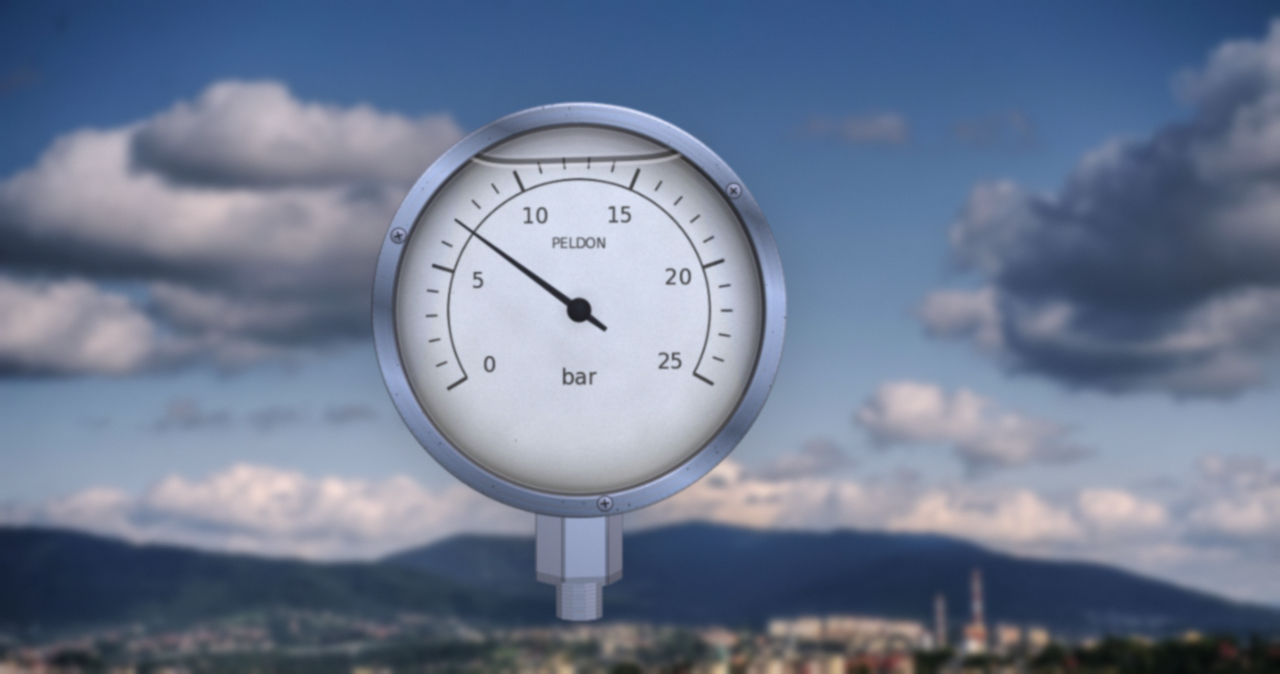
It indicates 7 bar
